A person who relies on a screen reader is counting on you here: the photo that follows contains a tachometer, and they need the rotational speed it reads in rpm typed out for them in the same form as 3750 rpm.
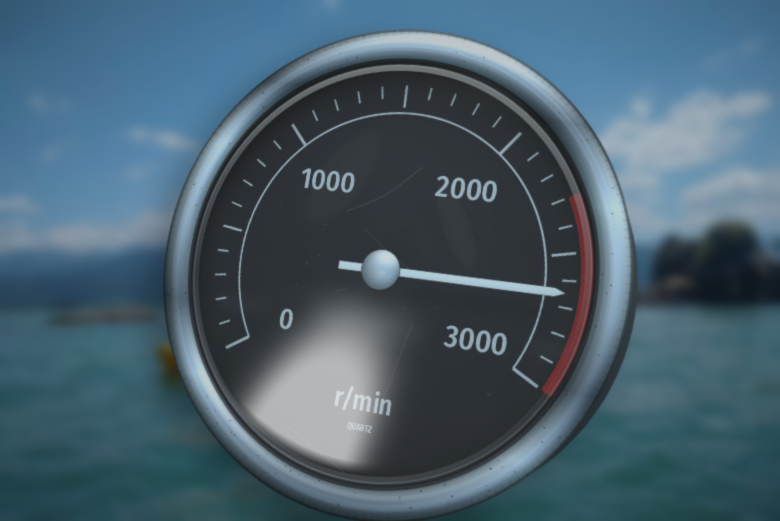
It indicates 2650 rpm
